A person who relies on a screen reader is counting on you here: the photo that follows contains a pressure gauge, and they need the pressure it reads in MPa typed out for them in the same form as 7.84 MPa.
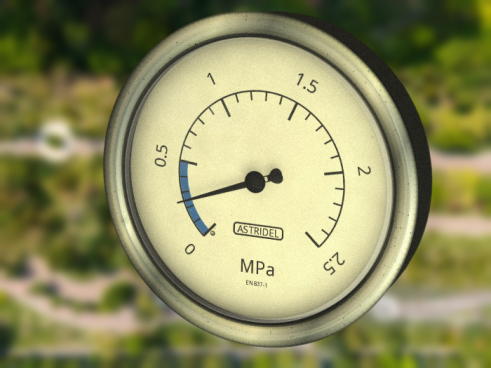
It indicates 0.25 MPa
